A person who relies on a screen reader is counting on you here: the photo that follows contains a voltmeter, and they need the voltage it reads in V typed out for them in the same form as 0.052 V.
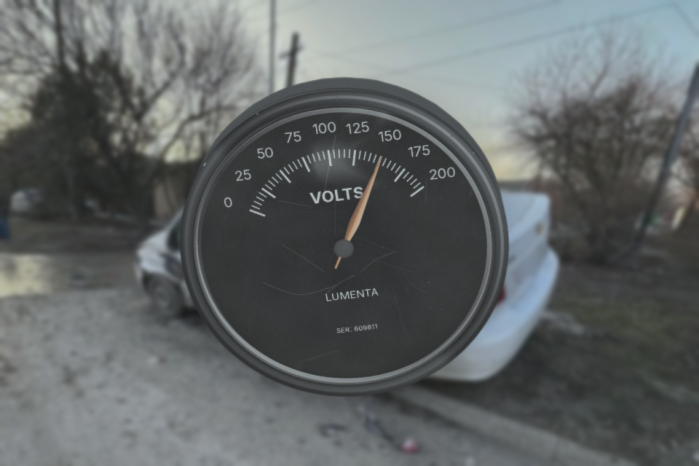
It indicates 150 V
